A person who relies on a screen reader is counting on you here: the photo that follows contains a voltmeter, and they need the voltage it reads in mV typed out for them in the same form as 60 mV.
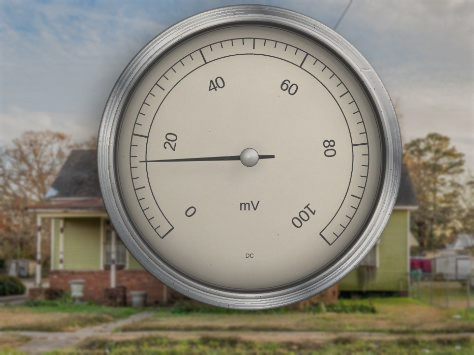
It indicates 15 mV
